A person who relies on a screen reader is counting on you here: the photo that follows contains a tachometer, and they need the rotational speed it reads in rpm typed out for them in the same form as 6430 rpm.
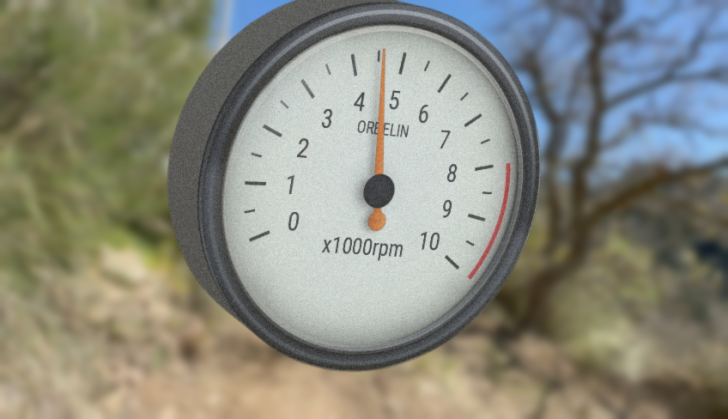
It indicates 4500 rpm
